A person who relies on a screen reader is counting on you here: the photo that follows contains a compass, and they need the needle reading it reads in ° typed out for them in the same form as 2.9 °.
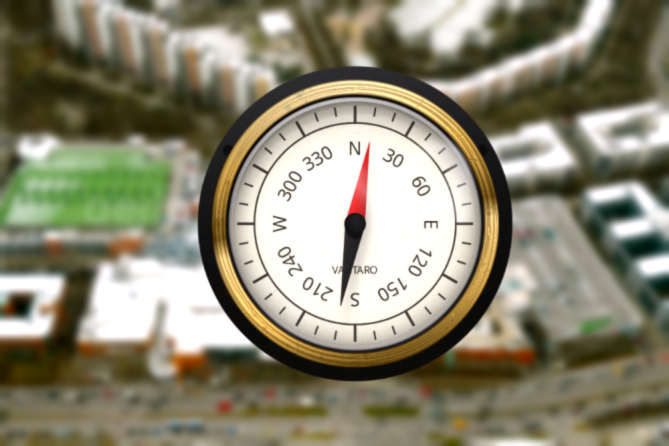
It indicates 10 °
